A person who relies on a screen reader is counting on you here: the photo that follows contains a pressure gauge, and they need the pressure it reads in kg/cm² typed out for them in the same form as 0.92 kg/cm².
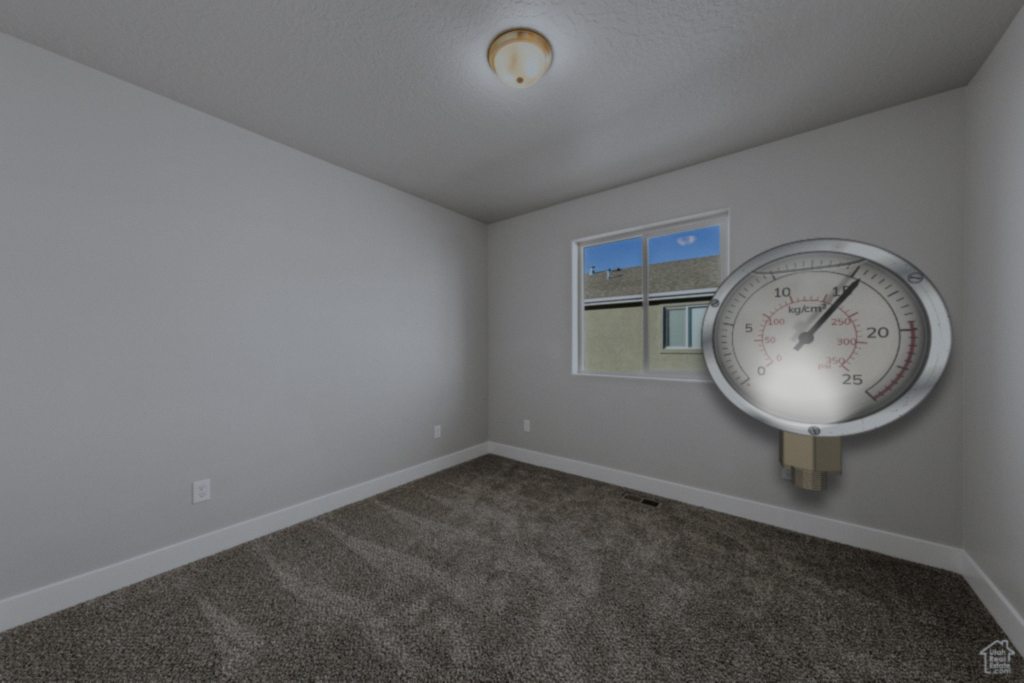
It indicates 15.5 kg/cm²
